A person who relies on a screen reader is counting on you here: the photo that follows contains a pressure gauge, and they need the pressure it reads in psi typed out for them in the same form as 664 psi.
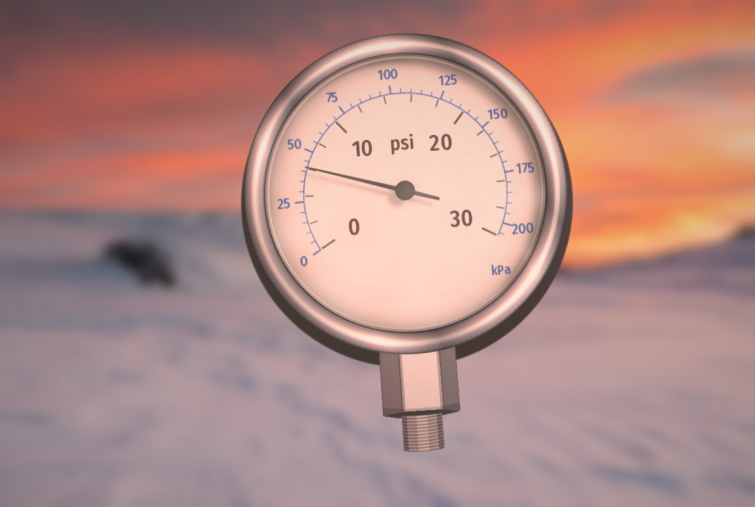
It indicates 6 psi
